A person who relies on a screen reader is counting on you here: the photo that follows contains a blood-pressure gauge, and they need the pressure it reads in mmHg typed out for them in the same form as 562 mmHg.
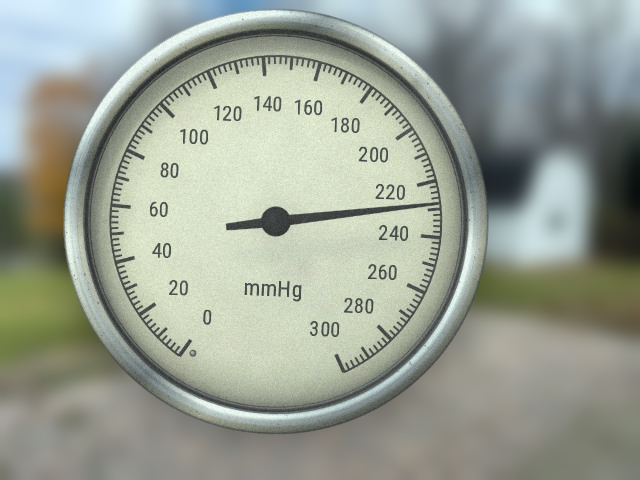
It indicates 228 mmHg
